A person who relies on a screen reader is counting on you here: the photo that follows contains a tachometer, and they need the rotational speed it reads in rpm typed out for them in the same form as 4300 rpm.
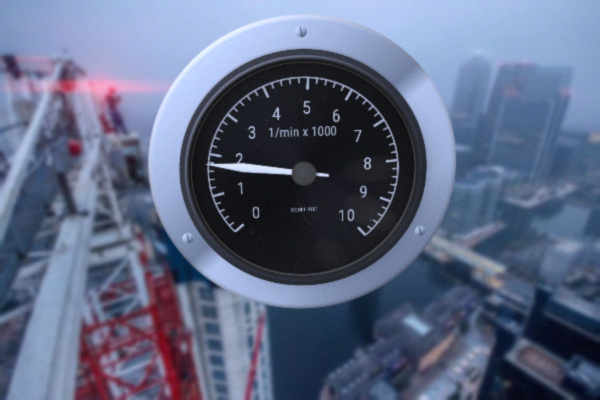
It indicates 1800 rpm
